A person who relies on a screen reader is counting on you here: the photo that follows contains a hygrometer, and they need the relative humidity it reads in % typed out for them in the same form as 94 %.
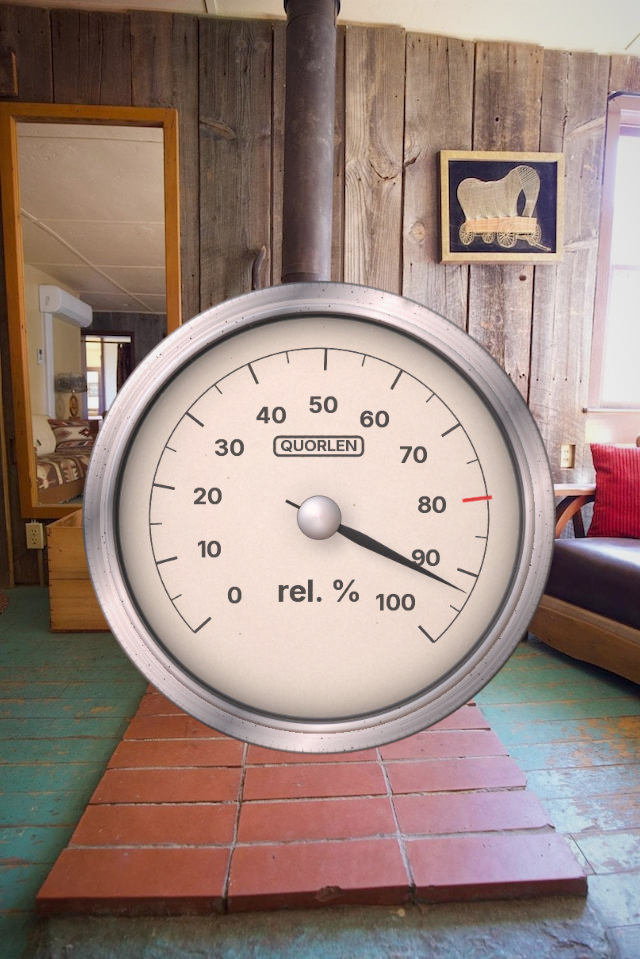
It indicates 92.5 %
